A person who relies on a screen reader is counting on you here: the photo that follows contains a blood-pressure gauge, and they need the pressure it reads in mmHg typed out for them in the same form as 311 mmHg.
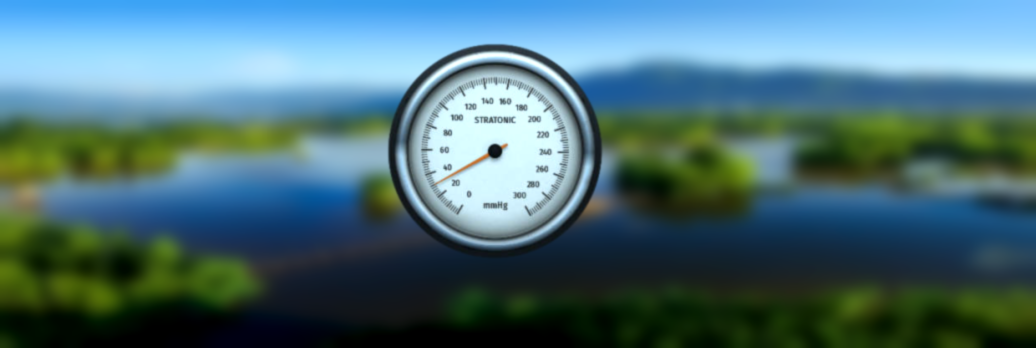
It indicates 30 mmHg
